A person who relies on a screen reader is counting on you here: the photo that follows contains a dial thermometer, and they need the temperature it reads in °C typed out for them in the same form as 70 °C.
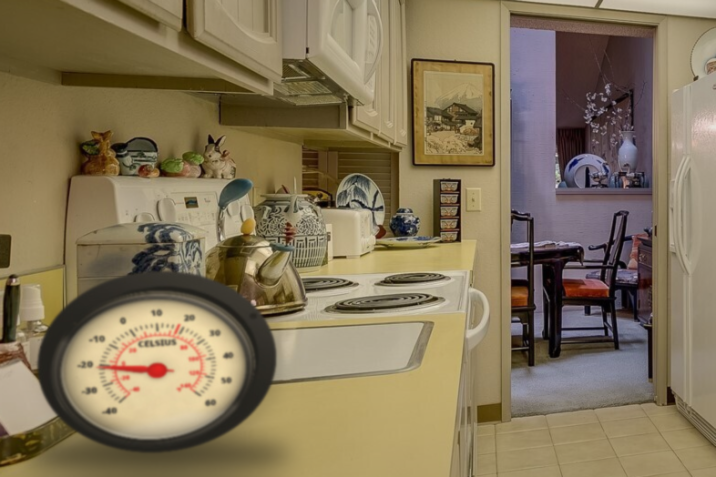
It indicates -20 °C
